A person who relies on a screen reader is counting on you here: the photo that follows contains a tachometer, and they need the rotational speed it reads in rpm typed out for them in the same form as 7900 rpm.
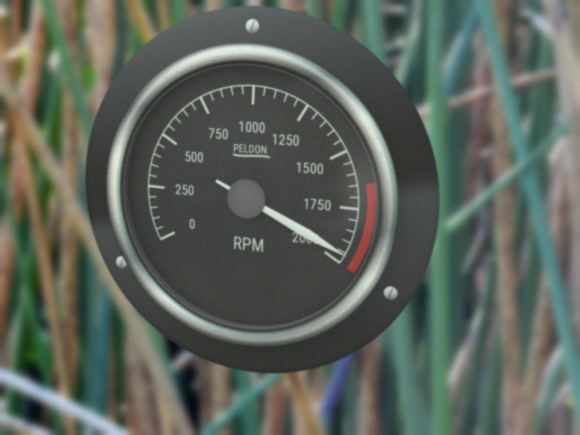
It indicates 1950 rpm
